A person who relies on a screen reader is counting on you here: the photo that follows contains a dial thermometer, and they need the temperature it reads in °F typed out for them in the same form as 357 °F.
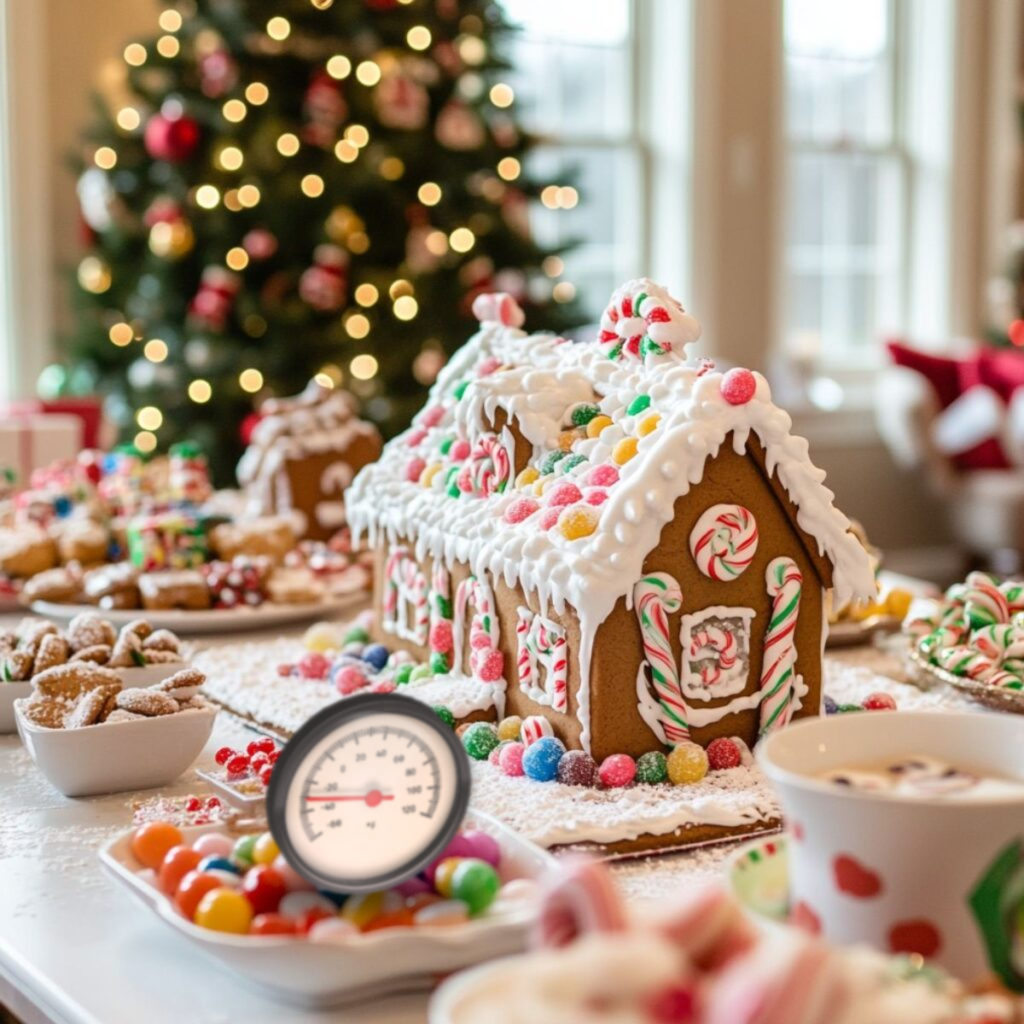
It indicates -30 °F
